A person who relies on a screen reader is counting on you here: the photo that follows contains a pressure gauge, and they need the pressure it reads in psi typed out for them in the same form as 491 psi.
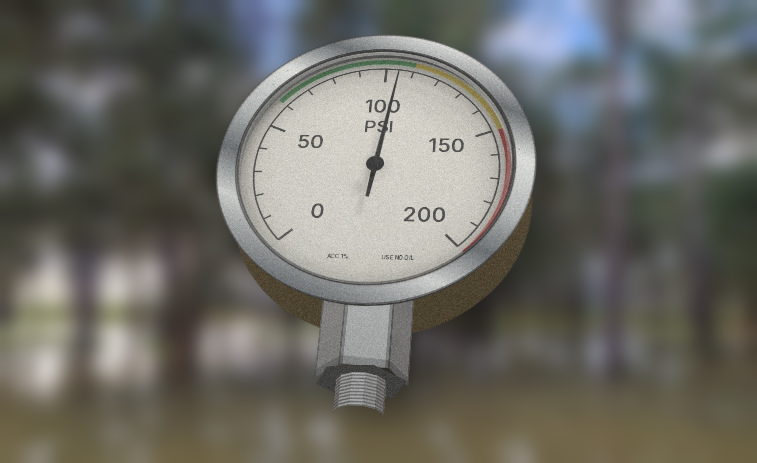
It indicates 105 psi
